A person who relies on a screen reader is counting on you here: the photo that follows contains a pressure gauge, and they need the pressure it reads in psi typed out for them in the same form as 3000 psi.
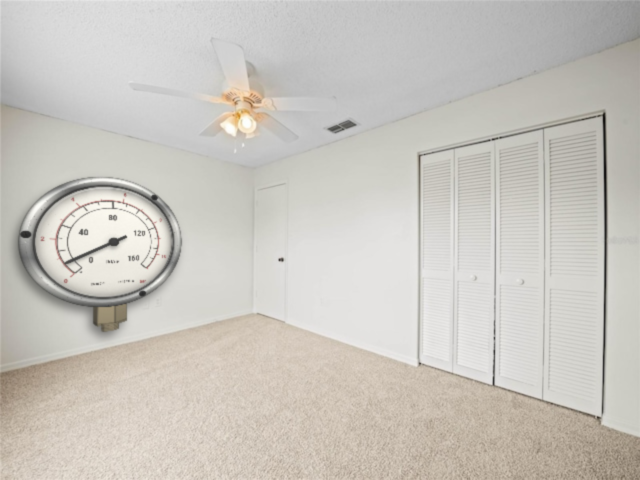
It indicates 10 psi
